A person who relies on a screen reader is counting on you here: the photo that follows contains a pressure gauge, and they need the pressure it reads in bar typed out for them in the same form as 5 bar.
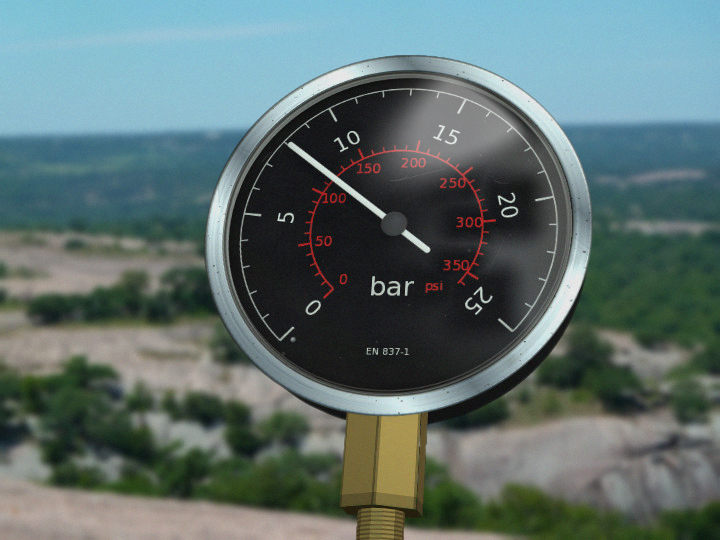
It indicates 8 bar
